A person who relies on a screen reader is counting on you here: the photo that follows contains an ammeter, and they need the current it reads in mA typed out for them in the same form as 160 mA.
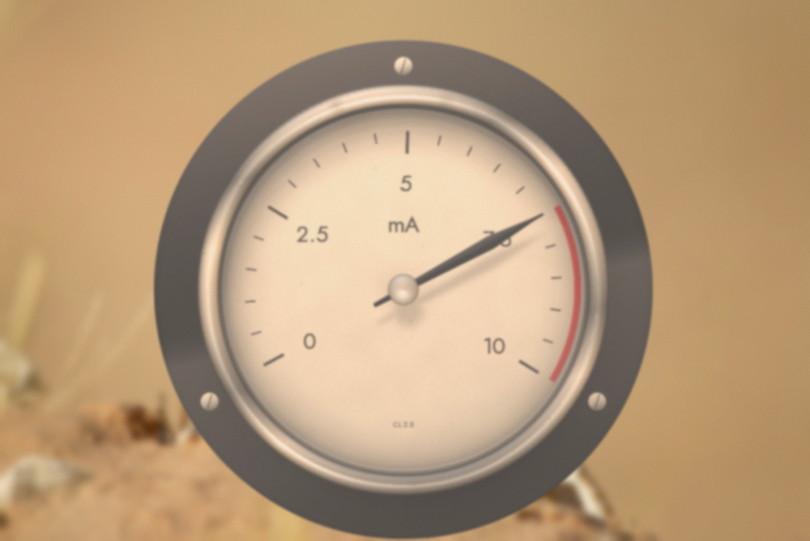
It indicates 7.5 mA
